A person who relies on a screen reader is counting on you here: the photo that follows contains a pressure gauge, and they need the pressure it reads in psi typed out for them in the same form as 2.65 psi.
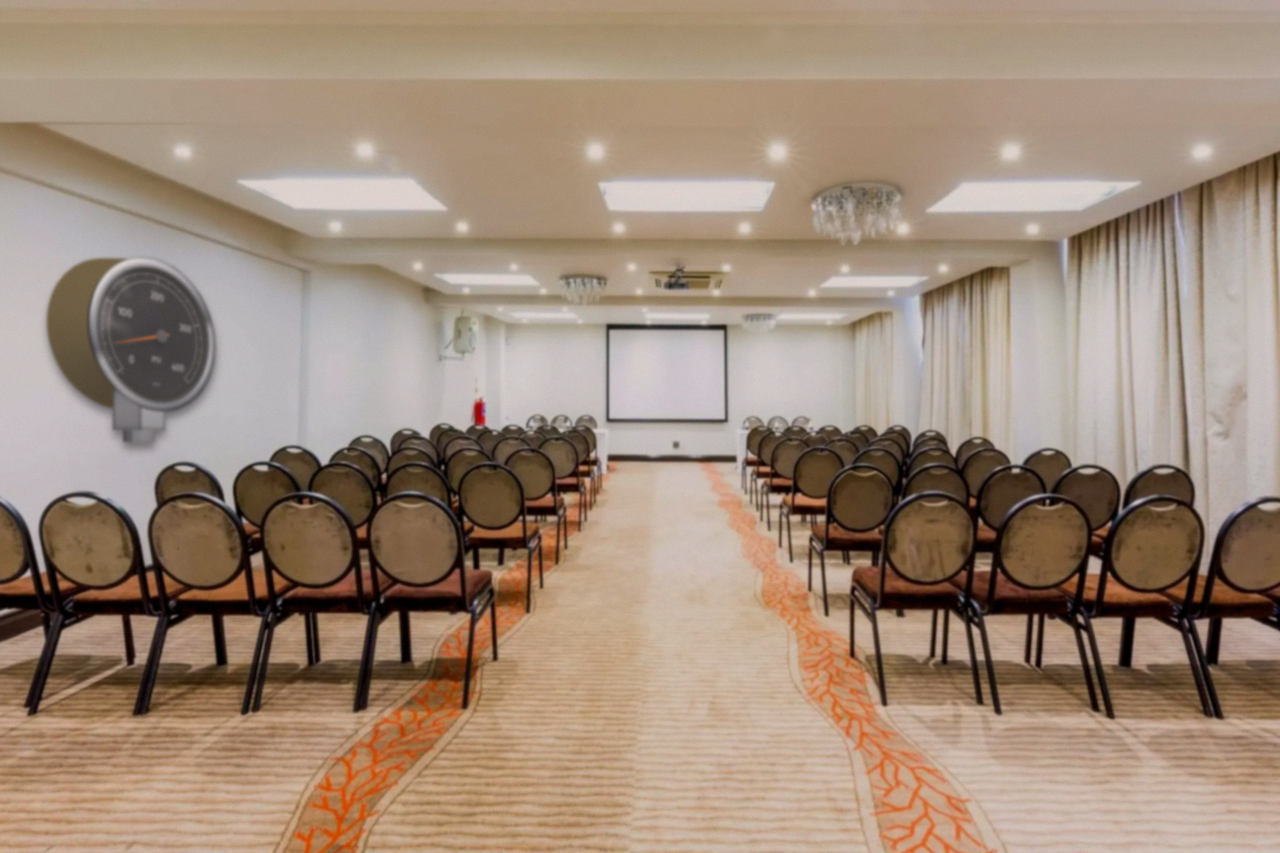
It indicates 40 psi
